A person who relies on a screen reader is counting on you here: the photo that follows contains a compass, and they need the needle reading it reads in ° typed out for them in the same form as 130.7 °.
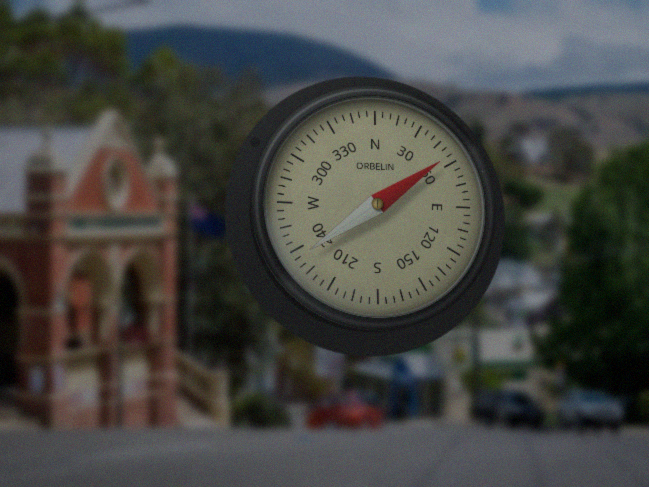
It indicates 55 °
